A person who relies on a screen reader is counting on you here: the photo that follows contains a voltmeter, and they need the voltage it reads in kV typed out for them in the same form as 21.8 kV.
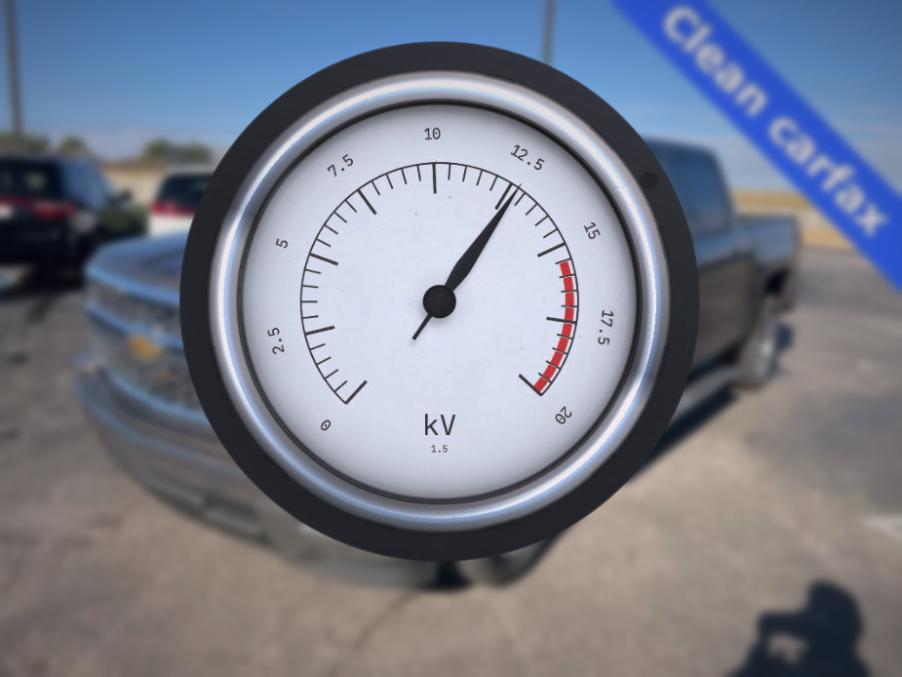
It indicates 12.75 kV
